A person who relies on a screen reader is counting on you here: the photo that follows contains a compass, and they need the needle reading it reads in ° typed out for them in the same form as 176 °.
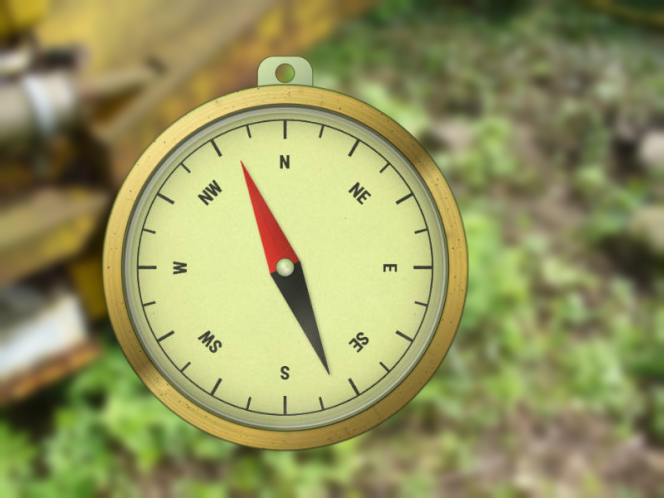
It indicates 337.5 °
